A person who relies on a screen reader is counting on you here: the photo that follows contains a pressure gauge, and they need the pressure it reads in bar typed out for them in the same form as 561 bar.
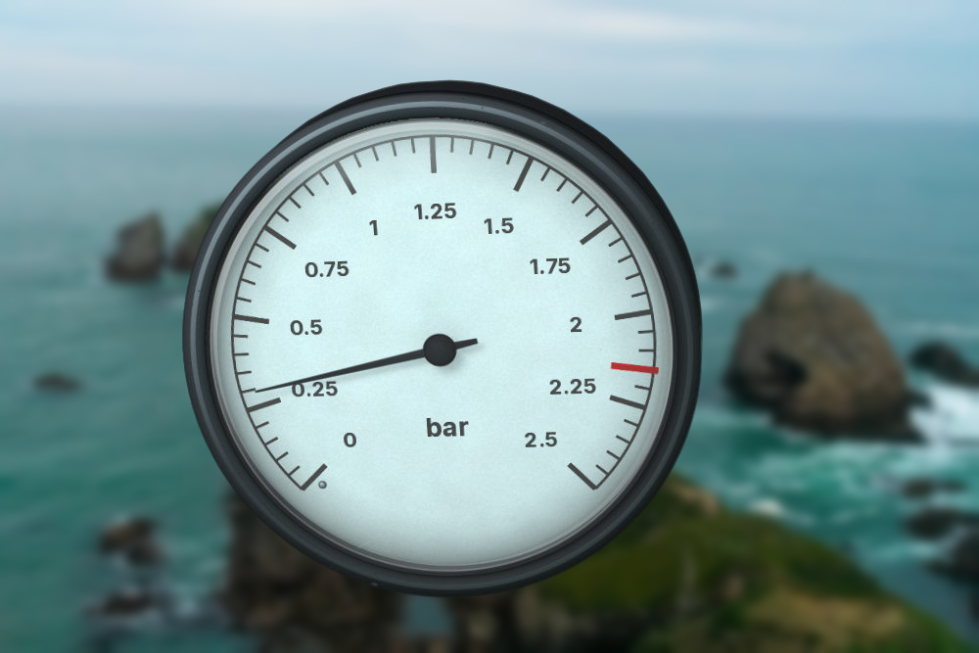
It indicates 0.3 bar
